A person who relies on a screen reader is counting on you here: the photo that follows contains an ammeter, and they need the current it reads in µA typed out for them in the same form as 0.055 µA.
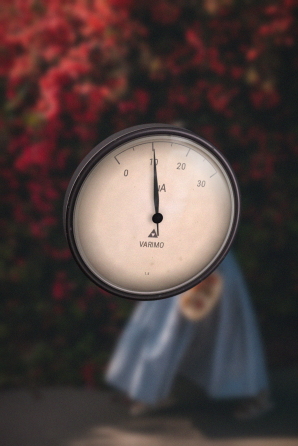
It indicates 10 µA
